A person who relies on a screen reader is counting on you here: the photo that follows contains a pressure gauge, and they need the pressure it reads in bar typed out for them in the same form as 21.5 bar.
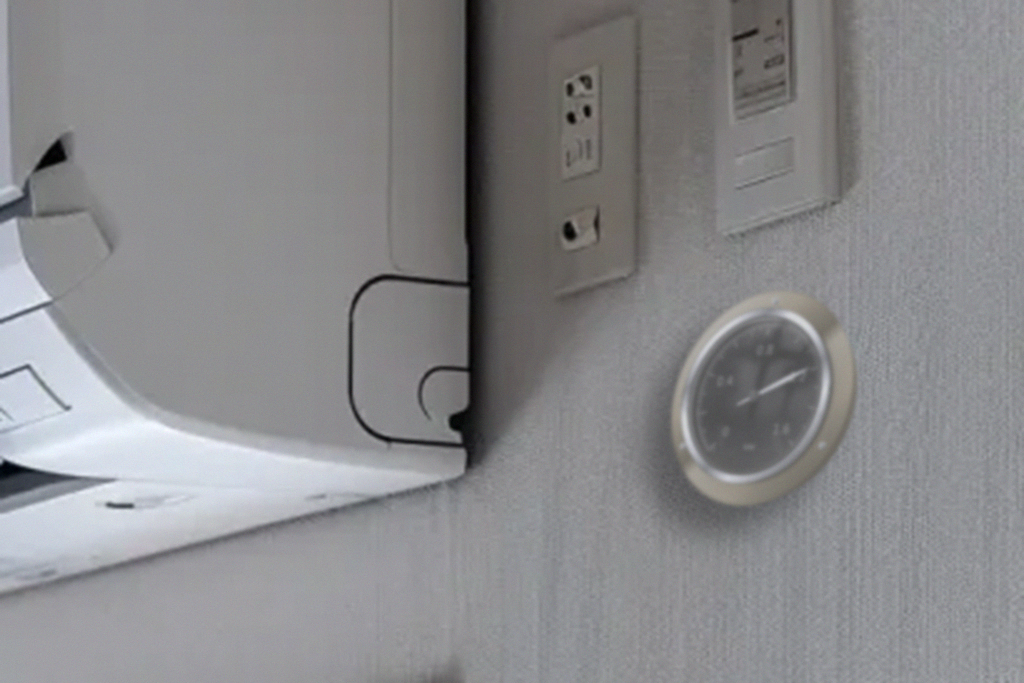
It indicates 1.2 bar
